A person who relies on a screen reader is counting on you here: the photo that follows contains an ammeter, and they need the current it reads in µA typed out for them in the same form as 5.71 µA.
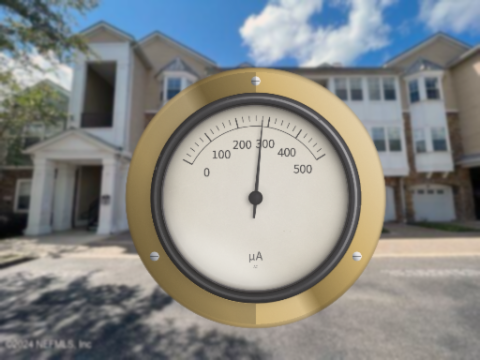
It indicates 280 µA
